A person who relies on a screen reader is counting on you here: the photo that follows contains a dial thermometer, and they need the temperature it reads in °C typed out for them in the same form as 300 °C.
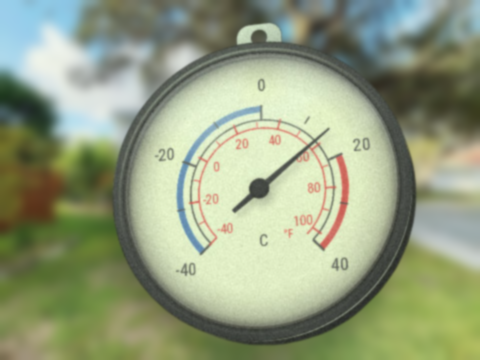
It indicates 15 °C
